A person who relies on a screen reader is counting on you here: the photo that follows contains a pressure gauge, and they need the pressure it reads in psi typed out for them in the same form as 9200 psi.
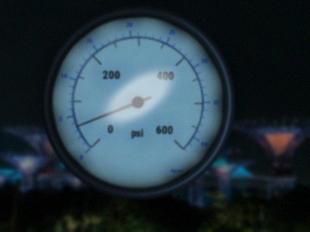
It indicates 50 psi
